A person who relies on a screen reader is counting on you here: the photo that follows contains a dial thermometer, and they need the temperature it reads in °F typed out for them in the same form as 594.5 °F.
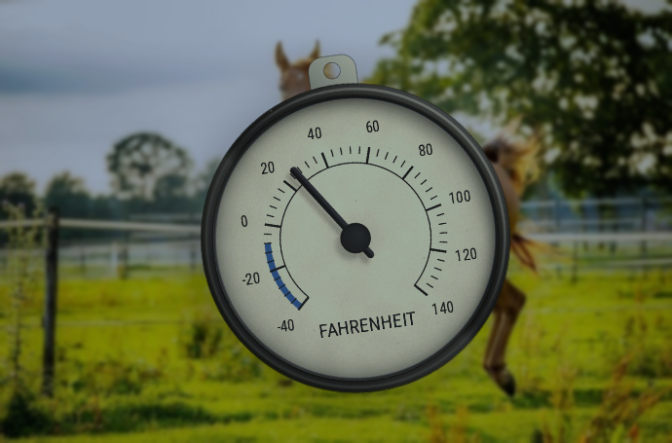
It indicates 26 °F
